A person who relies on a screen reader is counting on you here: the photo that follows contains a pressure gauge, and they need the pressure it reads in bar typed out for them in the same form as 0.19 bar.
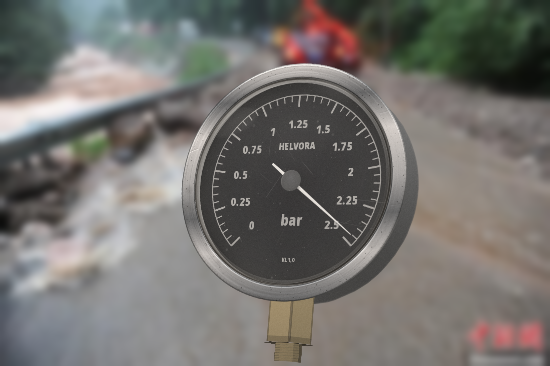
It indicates 2.45 bar
